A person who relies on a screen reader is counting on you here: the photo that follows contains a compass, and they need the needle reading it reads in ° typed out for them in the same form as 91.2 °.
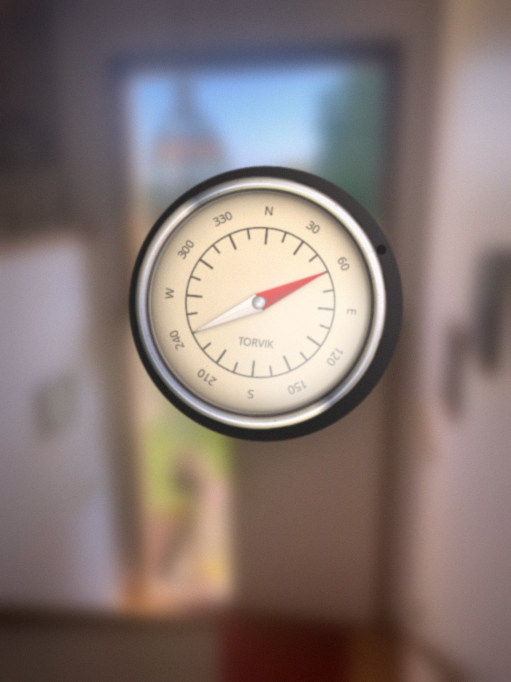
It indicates 60 °
